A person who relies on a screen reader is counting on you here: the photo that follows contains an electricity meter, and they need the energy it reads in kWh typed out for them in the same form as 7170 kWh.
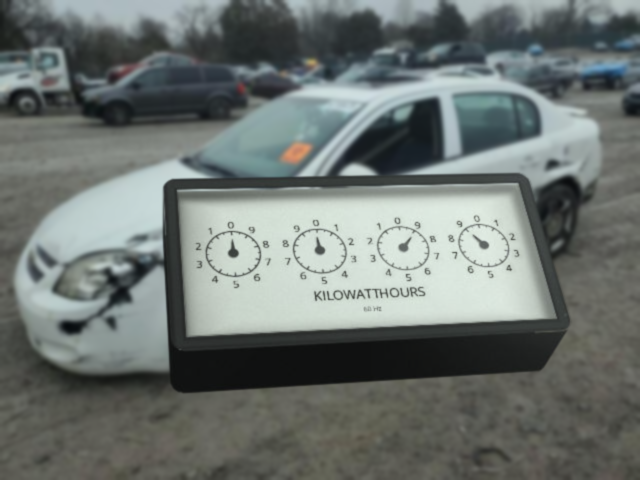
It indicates 9989 kWh
